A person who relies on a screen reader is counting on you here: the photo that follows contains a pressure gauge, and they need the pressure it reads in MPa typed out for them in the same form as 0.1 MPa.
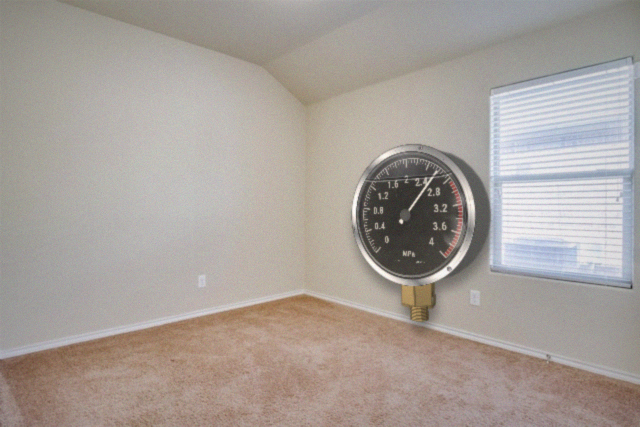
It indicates 2.6 MPa
